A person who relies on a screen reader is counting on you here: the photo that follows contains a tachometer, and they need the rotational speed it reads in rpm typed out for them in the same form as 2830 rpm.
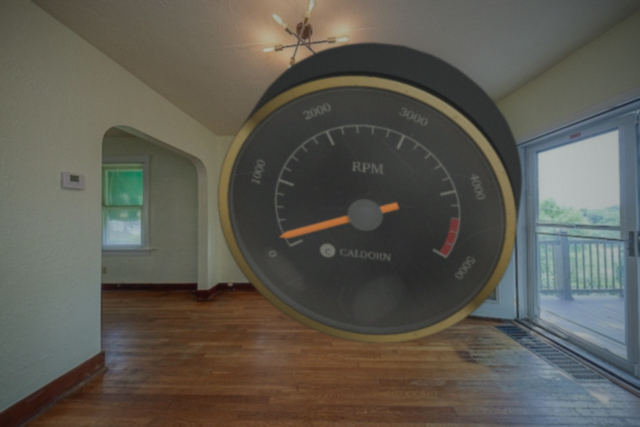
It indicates 200 rpm
